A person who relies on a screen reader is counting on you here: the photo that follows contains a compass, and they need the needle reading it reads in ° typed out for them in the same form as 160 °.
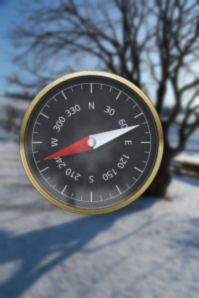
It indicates 250 °
